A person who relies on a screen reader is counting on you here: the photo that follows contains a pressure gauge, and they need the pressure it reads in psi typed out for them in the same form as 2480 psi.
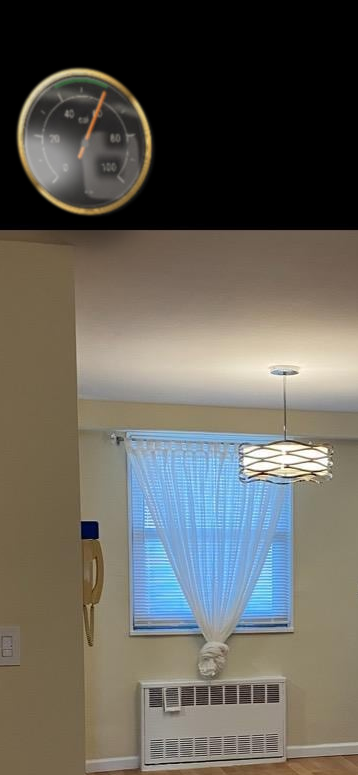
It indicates 60 psi
